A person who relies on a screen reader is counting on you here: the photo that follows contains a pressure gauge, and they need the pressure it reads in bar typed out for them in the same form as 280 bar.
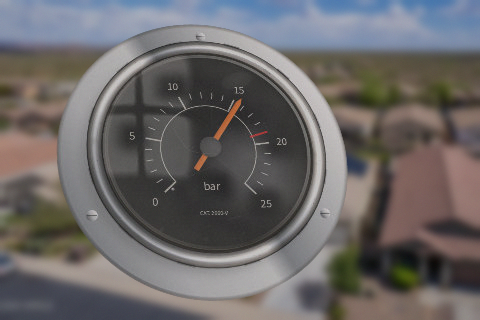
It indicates 15.5 bar
